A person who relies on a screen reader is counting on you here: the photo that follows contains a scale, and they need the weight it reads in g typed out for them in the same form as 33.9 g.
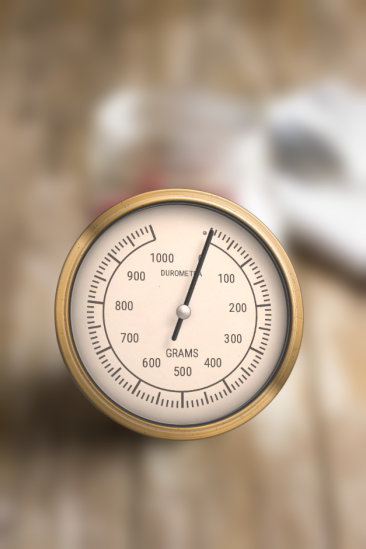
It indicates 0 g
